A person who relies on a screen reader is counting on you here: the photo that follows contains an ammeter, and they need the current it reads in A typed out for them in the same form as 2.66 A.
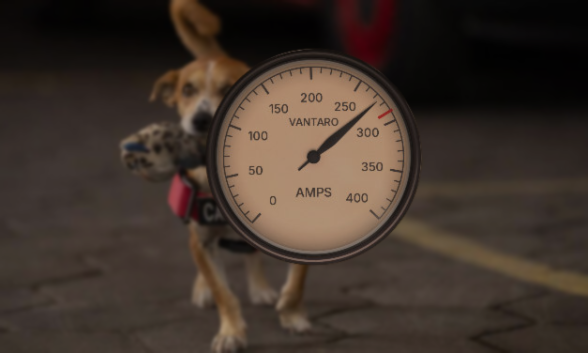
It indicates 275 A
